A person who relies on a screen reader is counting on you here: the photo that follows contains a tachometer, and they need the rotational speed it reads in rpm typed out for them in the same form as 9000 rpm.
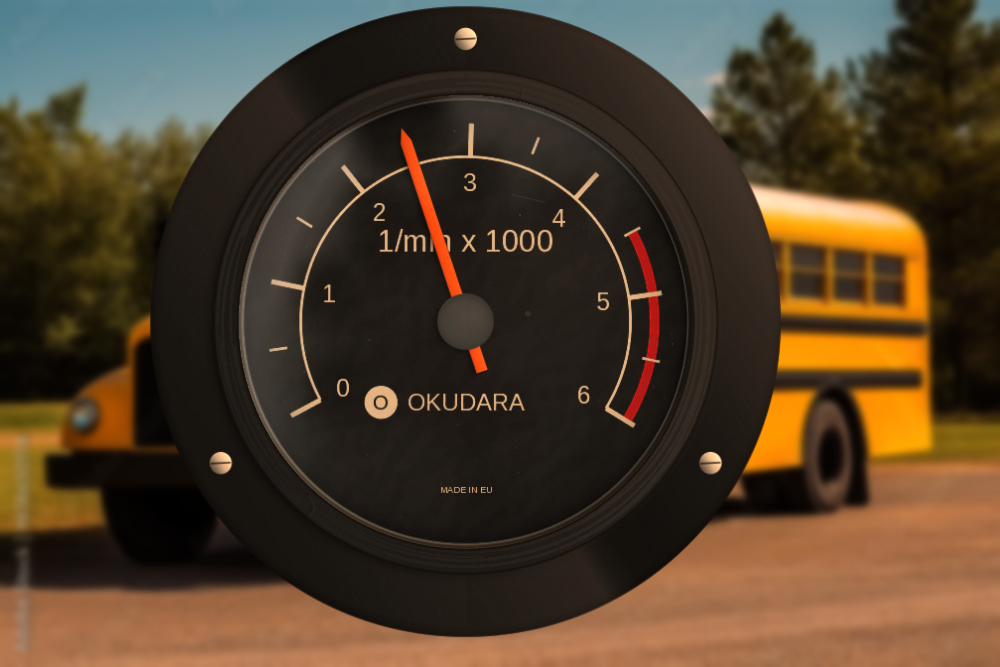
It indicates 2500 rpm
